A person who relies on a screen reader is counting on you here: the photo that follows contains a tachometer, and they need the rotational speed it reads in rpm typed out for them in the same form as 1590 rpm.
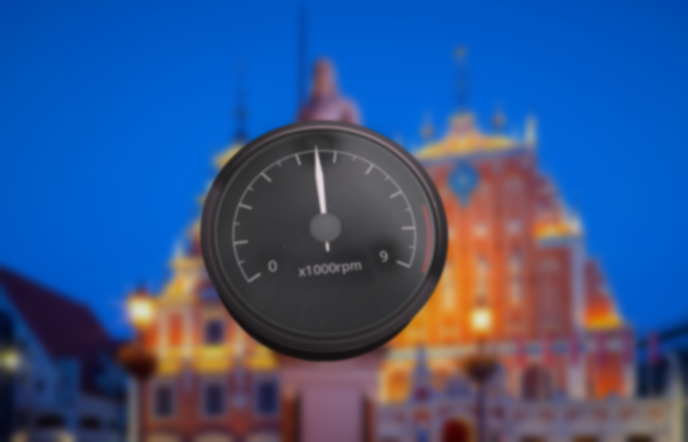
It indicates 4500 rpm
